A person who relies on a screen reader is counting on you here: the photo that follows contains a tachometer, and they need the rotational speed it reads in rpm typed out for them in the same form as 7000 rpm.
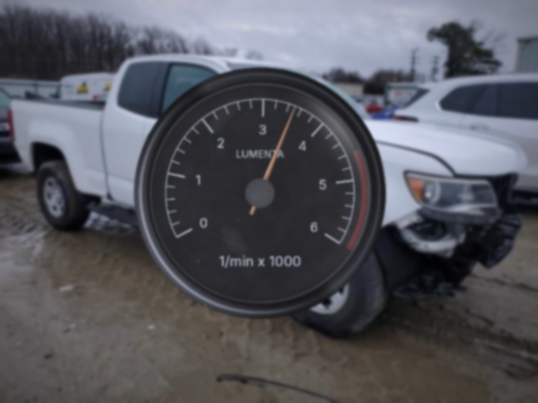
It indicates 3500 rpm
